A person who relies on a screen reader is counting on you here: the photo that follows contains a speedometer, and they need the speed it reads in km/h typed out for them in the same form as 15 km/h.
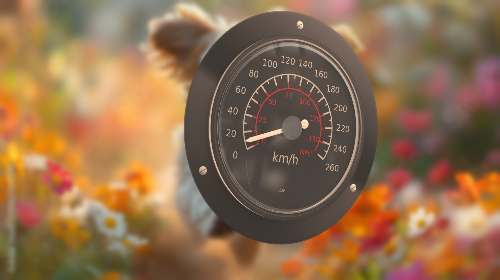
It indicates 10 km/h
